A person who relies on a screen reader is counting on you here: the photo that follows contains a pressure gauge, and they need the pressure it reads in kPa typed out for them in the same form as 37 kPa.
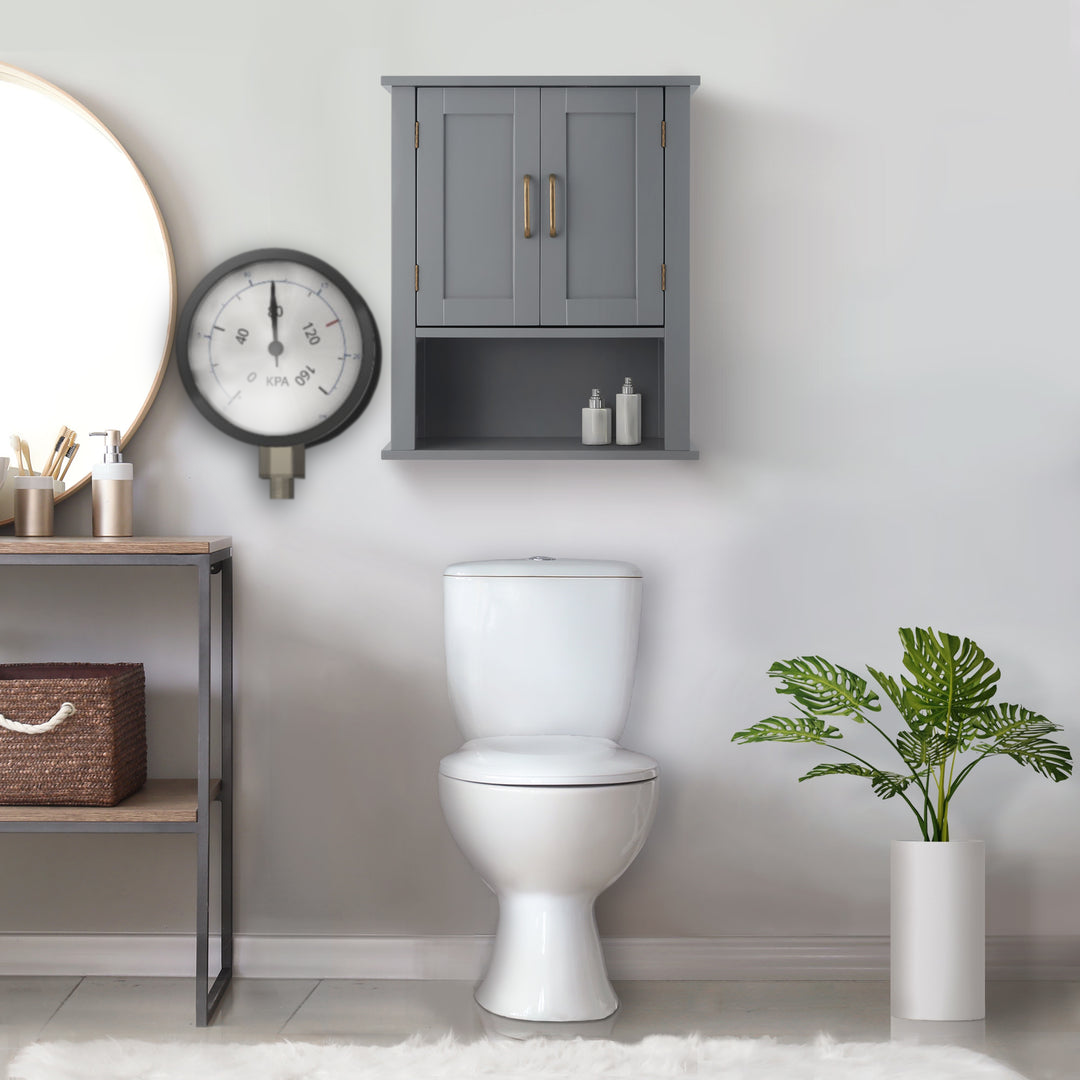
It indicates 80 kPa
